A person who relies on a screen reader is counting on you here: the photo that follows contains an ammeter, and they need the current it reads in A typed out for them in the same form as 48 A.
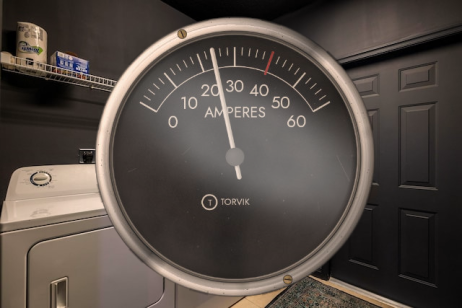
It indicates 24 A
